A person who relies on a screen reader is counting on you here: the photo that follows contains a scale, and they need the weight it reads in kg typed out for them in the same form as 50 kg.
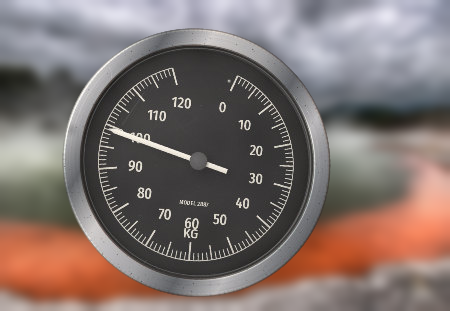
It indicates 99 kg
